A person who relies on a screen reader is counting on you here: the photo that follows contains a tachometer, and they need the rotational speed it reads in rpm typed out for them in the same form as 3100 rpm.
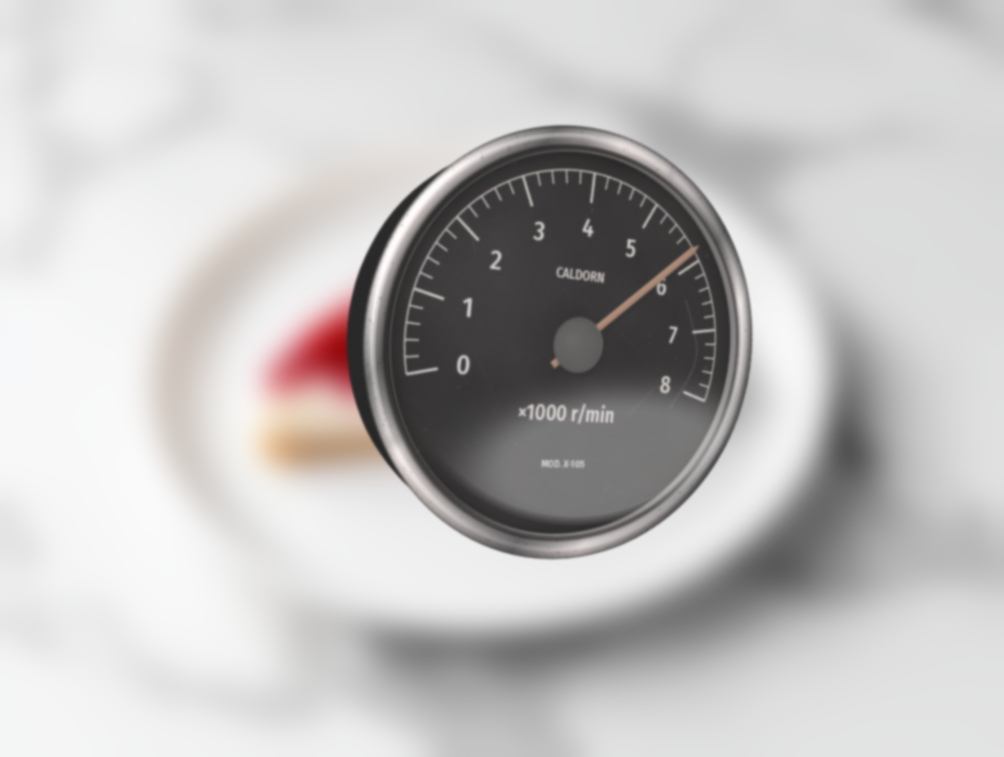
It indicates 5800 rpm
